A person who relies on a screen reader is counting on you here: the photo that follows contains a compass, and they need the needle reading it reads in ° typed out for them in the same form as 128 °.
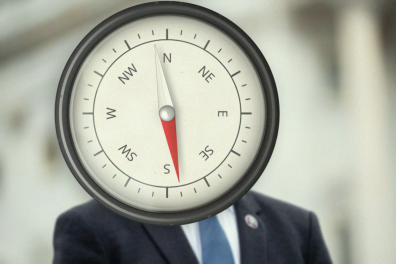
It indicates 170 °
